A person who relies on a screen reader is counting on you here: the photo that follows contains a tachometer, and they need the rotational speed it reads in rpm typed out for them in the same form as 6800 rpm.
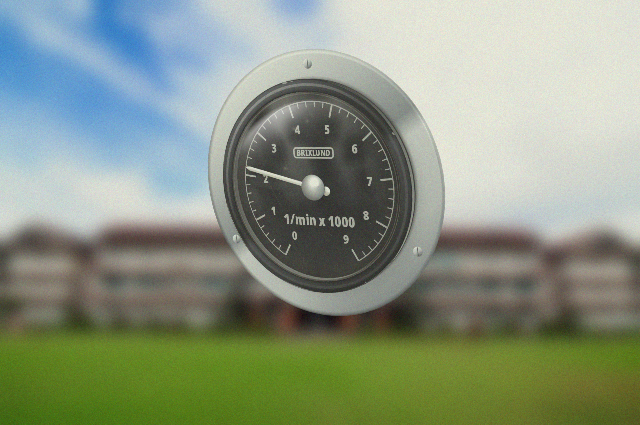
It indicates 2200 rpm
